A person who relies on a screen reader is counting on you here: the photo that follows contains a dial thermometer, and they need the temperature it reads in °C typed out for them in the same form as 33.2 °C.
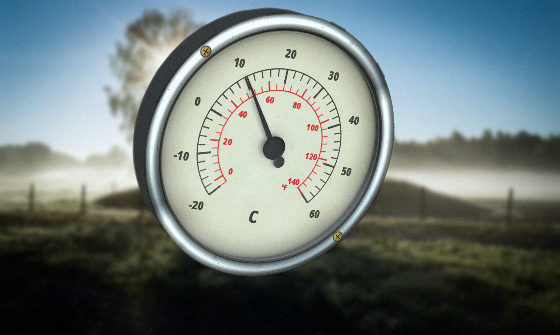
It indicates 10 °C
